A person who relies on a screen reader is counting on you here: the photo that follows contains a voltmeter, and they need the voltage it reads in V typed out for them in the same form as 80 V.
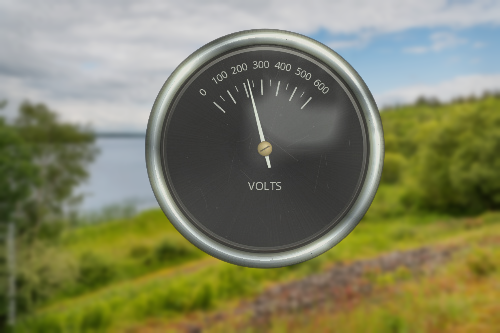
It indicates 225 V
